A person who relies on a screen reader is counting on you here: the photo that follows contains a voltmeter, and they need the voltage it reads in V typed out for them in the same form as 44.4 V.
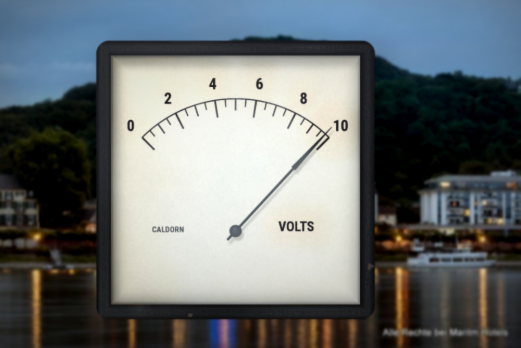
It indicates 9.75 V
